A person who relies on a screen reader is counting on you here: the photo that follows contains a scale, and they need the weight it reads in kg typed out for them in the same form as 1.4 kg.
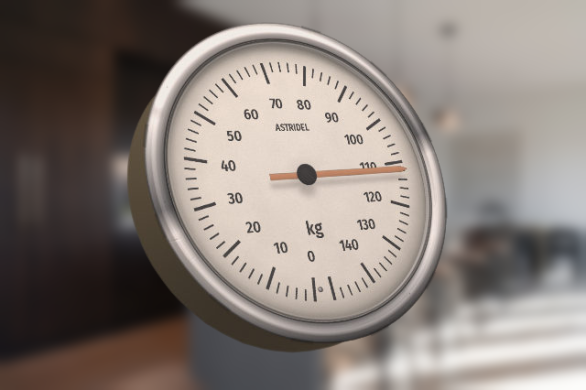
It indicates 112 kg
